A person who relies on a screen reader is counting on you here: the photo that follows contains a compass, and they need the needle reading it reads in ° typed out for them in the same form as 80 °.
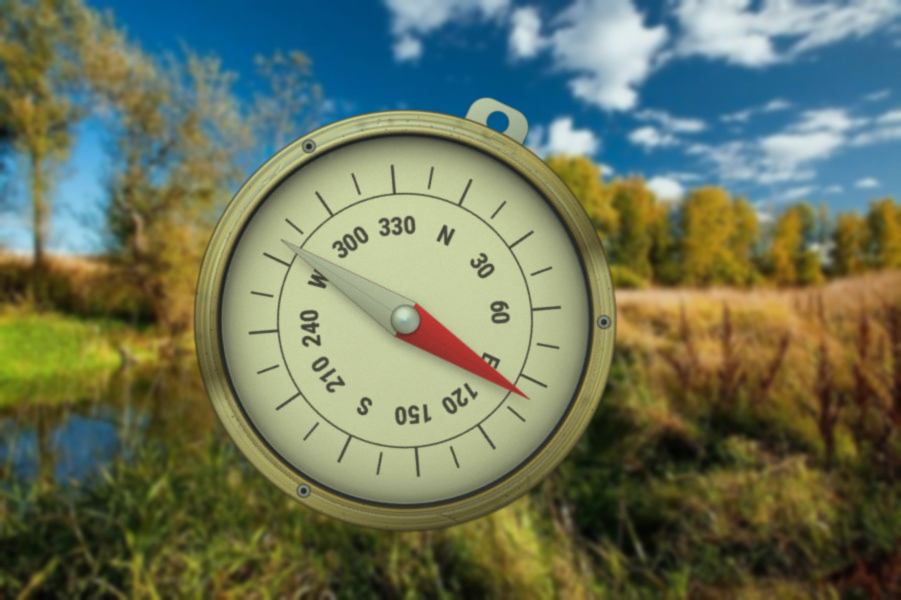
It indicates 97.5 °
